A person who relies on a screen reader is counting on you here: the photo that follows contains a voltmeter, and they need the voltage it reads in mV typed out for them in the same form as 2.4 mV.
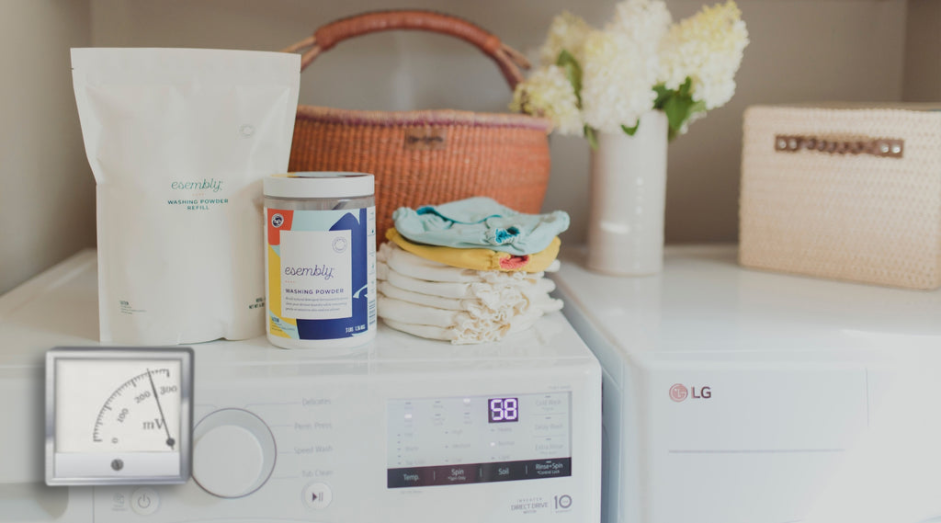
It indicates 250 mV
